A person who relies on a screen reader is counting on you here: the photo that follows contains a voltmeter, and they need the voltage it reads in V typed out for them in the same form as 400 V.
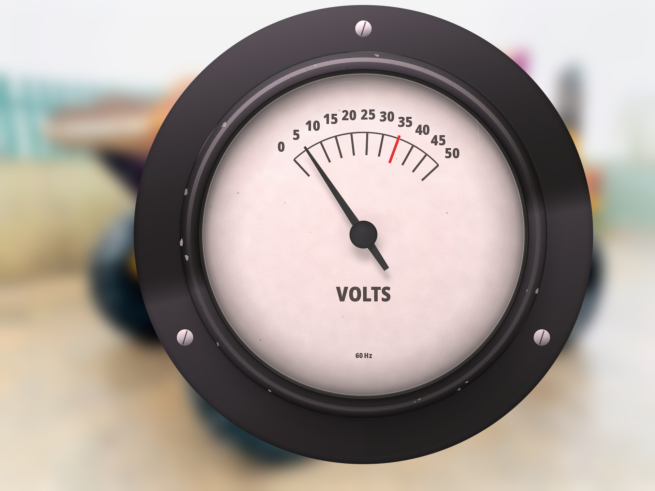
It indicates 5 V
